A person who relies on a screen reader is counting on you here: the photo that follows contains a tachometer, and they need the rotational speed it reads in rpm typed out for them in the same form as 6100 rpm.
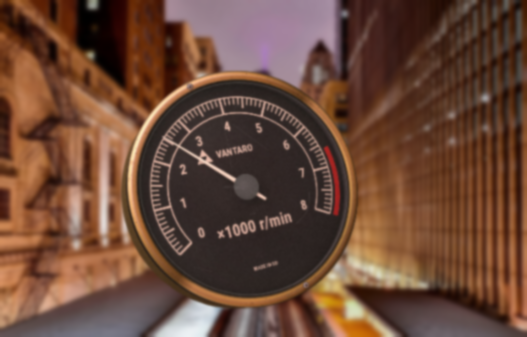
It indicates 2500 rpm
